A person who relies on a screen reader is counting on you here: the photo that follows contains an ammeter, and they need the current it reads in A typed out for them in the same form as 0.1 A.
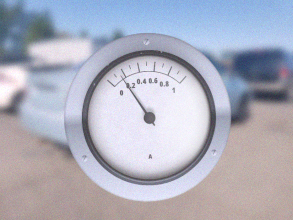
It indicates 0.15 A
